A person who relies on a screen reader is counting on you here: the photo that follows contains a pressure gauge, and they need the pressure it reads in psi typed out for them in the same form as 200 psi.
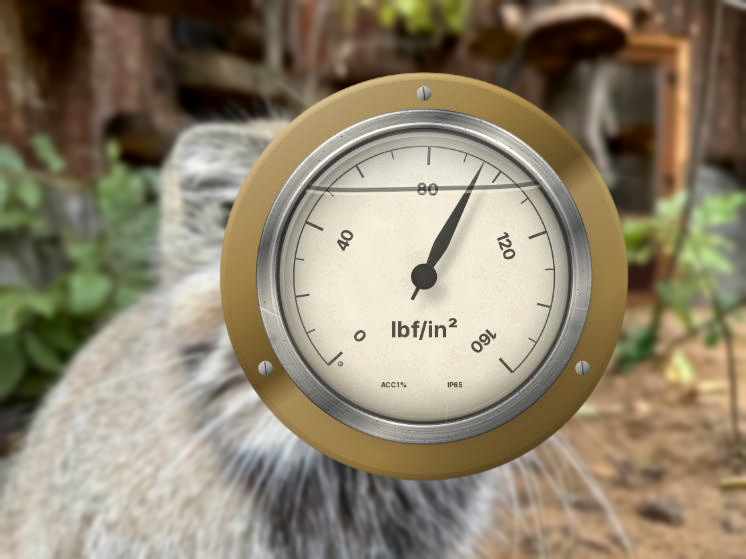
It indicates 95 psi
